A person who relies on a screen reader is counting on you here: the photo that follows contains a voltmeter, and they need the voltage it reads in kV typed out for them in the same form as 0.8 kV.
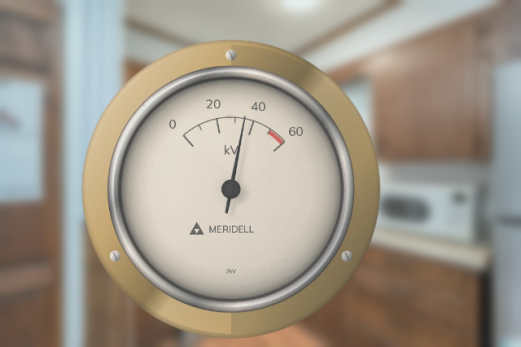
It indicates 35 kV
